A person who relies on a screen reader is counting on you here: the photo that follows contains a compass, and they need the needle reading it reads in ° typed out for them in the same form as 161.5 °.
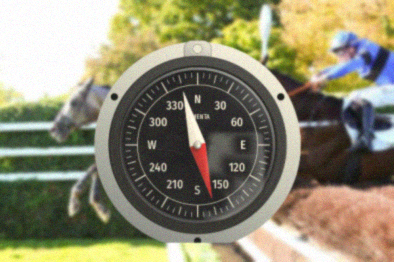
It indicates 165 °
